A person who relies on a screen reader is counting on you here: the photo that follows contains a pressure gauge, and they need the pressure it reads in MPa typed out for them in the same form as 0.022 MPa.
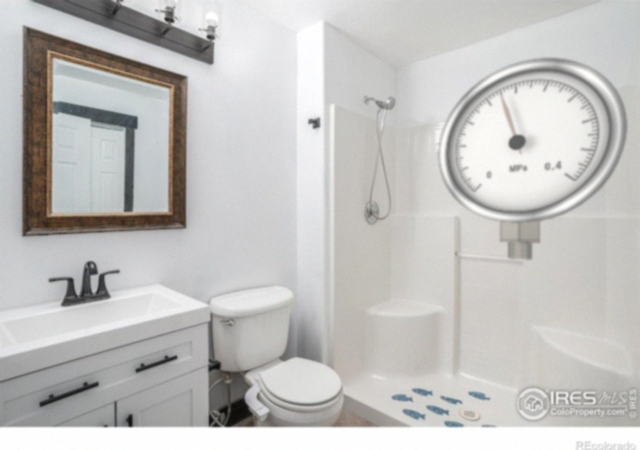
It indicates 0.18 MPa
